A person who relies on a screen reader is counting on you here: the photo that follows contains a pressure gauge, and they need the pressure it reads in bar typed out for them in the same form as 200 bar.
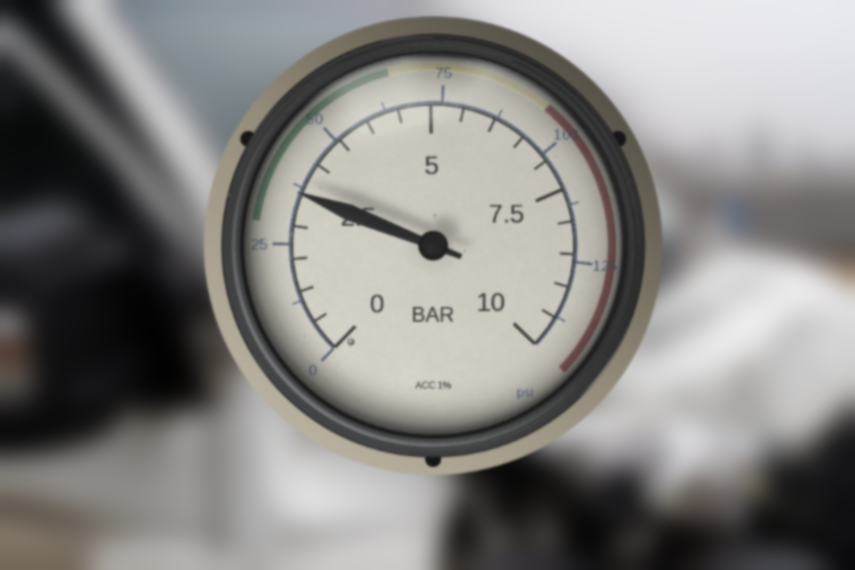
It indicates 2.5 bar
